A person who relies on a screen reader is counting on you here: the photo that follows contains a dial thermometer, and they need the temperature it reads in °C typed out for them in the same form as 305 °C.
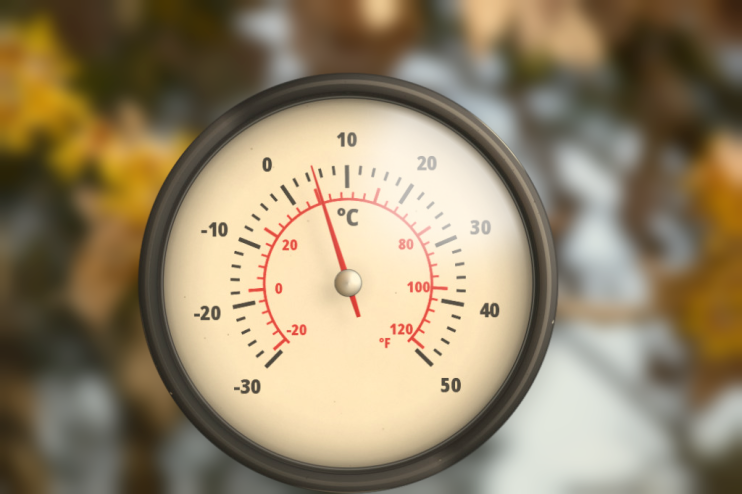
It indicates 5 °C
